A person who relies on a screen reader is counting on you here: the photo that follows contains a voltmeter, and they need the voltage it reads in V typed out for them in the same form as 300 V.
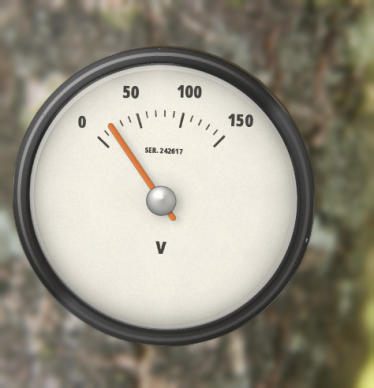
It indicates 20 V
